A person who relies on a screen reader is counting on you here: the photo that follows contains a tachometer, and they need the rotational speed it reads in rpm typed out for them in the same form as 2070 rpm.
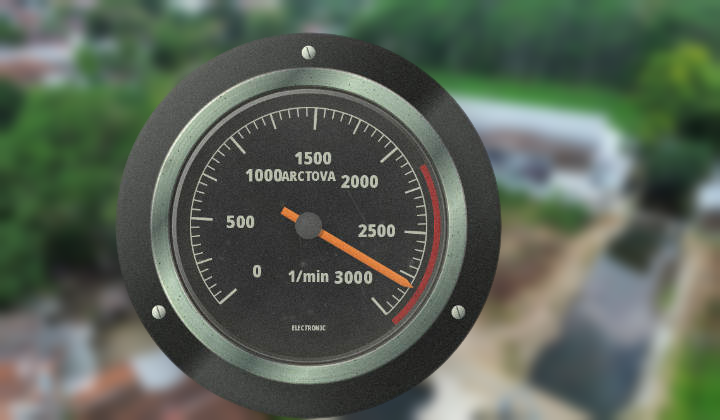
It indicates 2800 rpm
